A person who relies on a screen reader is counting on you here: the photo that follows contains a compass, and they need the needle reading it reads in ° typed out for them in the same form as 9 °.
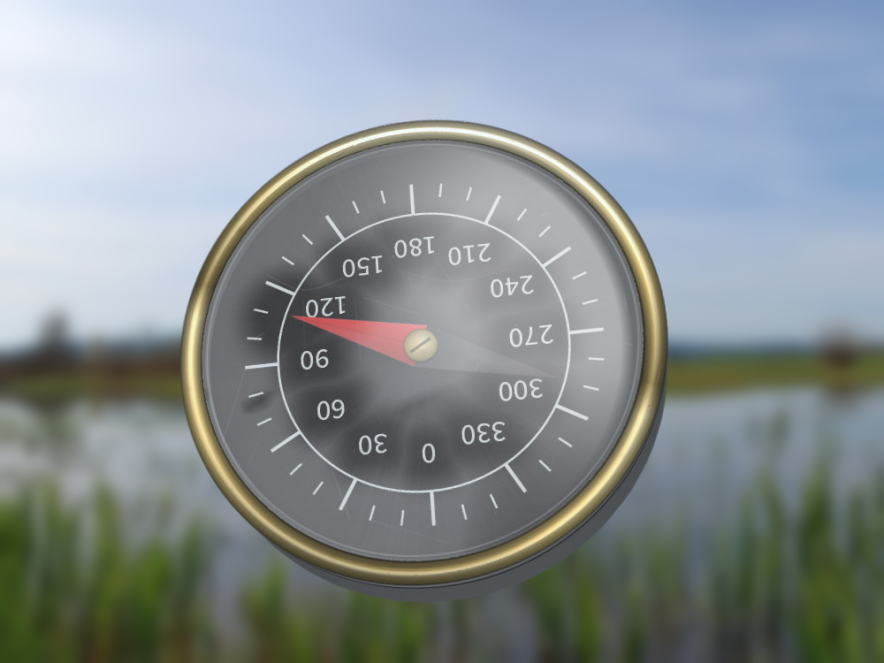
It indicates 110 °
